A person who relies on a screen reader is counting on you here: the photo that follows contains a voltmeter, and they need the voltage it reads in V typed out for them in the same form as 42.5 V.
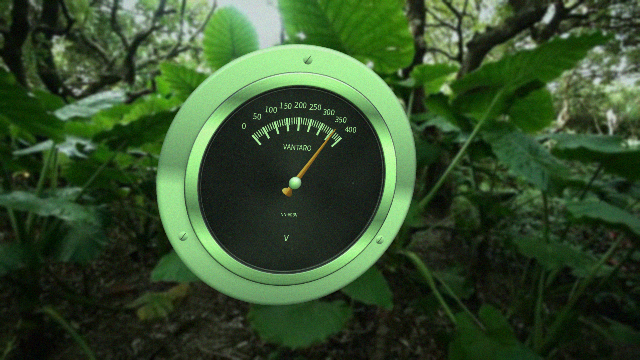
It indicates 350 V
